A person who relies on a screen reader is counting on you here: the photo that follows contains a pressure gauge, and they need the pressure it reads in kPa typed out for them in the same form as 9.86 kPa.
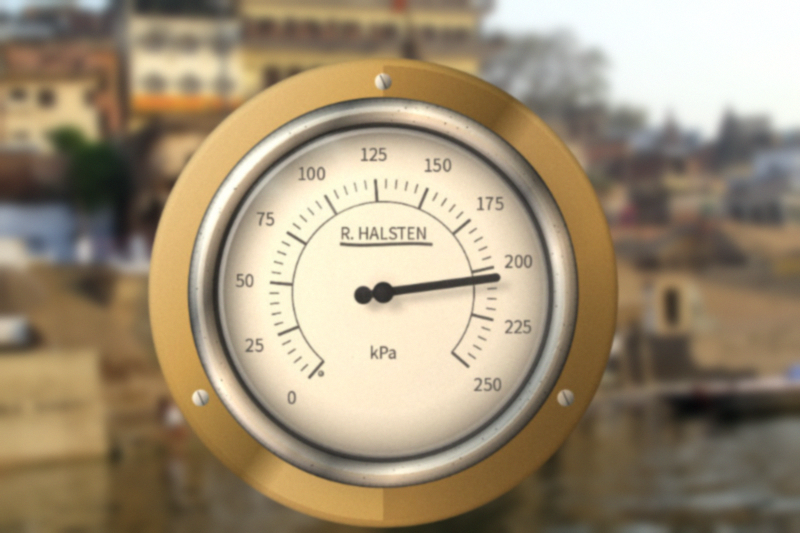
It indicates 205 kPa
